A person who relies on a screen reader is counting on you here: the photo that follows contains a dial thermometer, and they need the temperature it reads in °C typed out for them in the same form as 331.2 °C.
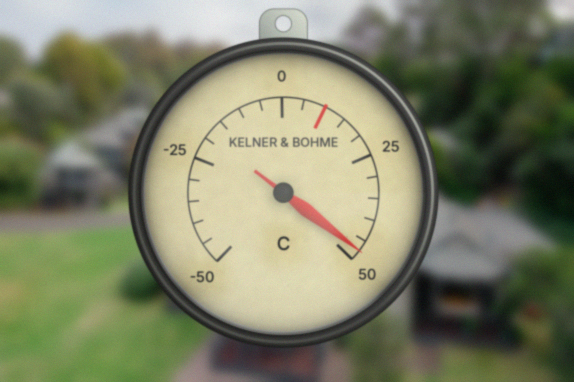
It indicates 47.5 °C
